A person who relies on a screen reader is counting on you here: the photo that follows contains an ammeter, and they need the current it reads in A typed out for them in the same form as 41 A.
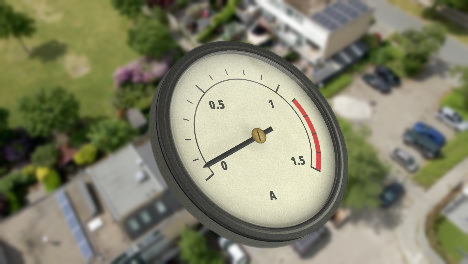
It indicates 0.05 A
